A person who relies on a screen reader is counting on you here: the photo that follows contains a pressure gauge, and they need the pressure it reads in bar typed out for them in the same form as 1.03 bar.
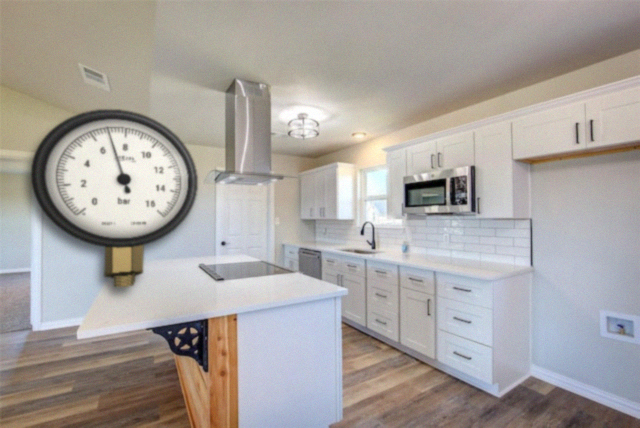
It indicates 7 bar
